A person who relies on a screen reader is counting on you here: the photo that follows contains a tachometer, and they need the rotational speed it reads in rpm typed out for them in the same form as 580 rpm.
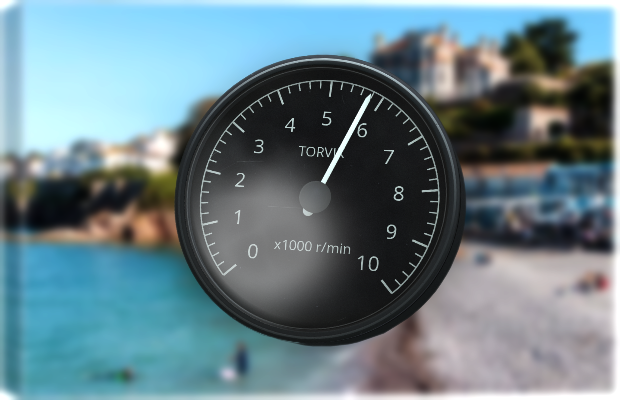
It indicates 5800 rpm
